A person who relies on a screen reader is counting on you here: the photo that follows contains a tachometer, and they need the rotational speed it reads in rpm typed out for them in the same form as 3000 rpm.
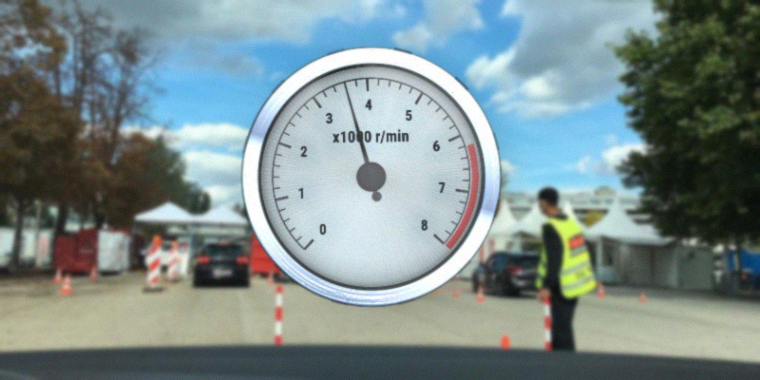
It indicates 3600 rpm
